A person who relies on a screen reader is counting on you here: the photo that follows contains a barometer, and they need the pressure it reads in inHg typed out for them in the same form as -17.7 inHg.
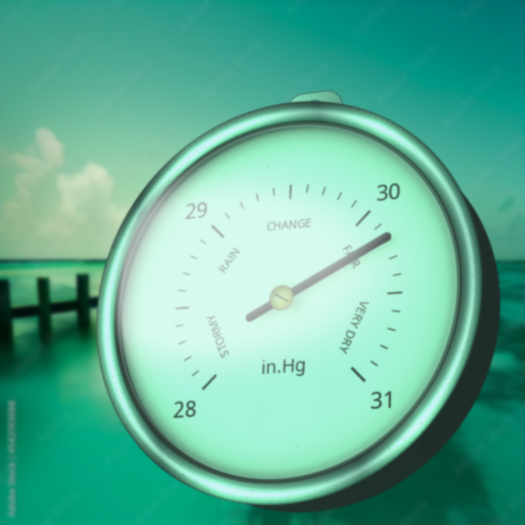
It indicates 30.2 inHg
